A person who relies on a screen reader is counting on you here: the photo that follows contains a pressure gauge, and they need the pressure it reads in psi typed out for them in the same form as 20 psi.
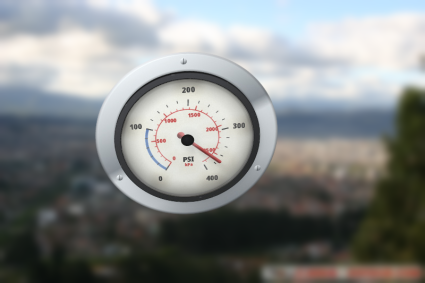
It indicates 370 psi
